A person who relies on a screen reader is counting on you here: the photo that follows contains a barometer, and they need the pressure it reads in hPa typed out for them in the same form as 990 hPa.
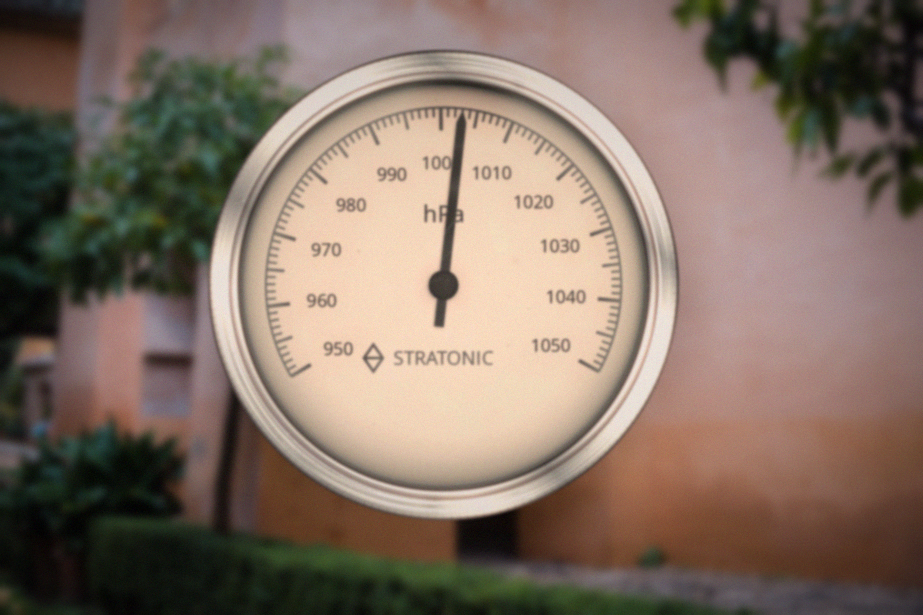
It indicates 1003 hPa
